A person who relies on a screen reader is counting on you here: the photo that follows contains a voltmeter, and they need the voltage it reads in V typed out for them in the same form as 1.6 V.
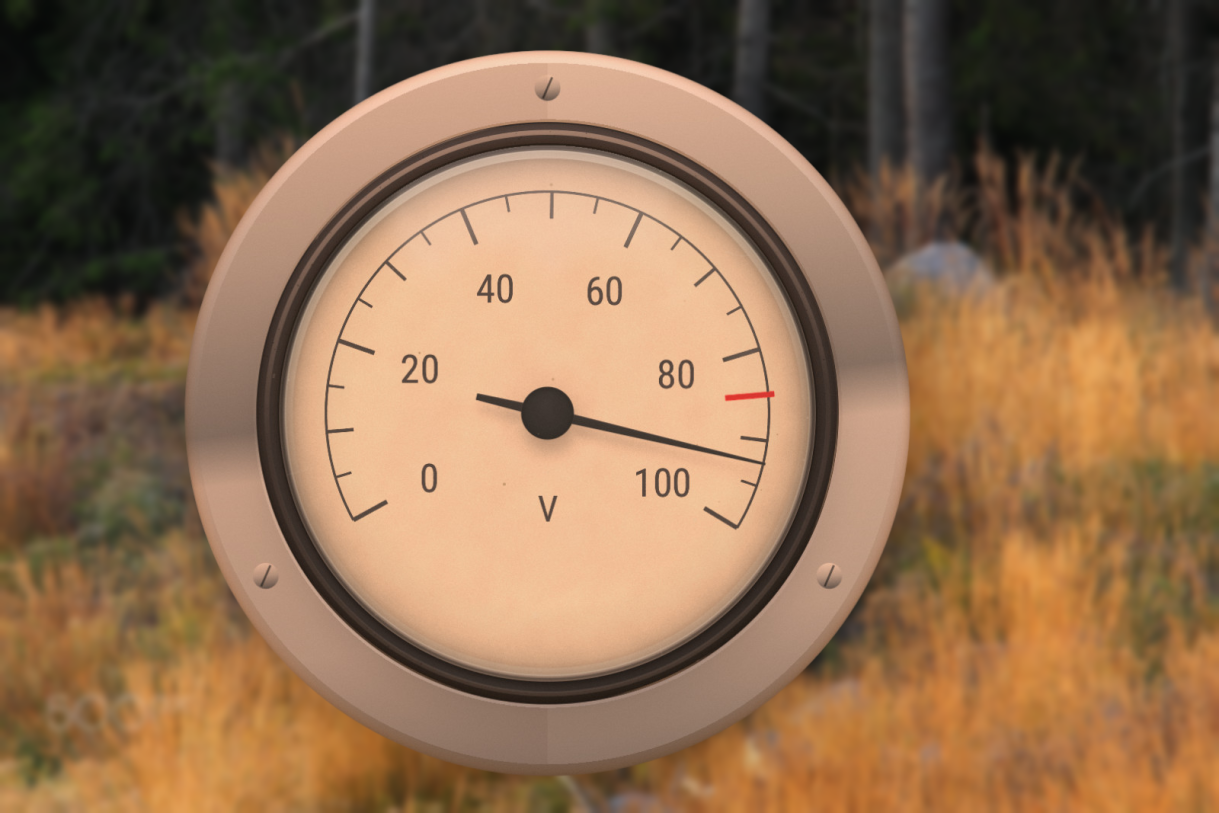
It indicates 92.5 V
